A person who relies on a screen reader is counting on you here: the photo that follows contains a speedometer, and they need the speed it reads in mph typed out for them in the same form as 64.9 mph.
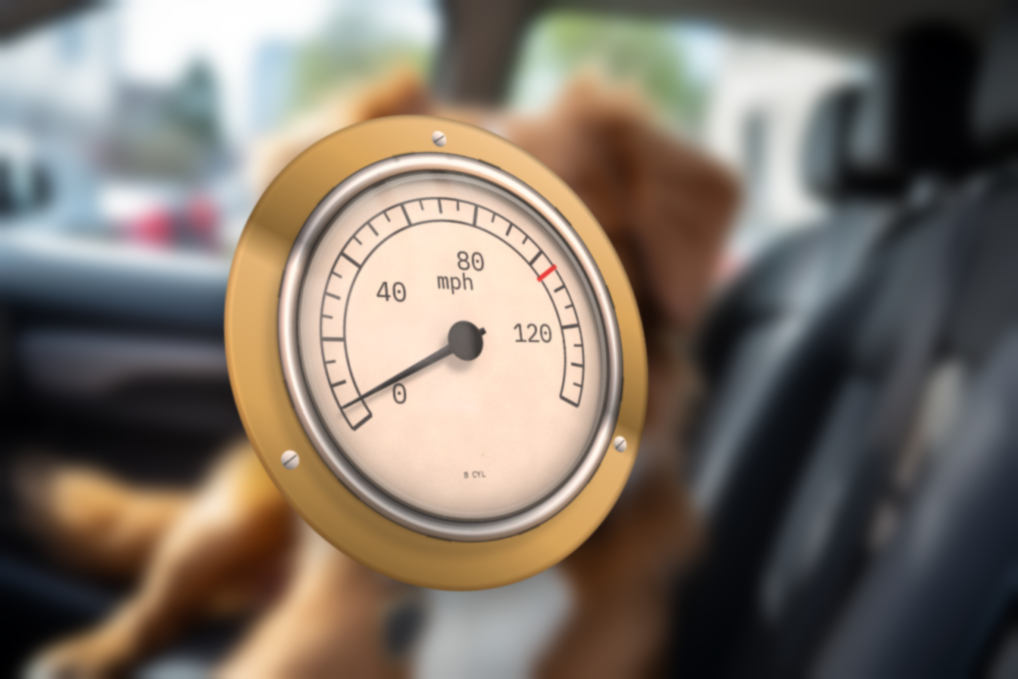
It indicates 5 mph
